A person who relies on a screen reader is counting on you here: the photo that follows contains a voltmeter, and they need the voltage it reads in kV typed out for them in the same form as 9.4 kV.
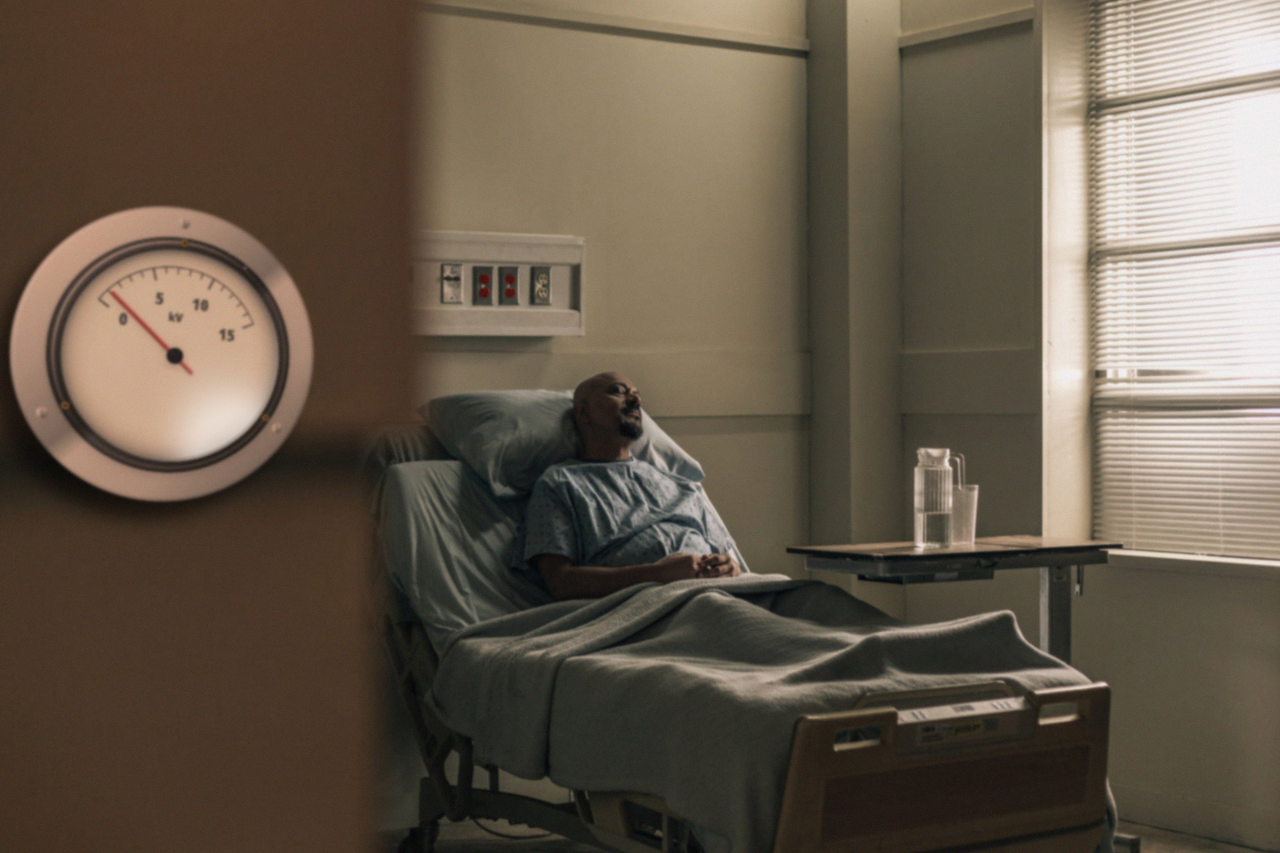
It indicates 1 kV
